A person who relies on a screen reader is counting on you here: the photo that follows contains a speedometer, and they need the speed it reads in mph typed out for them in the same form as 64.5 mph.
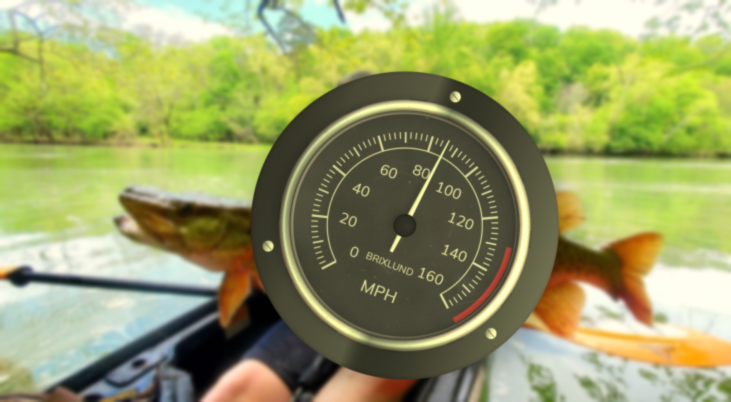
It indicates 86 mph
